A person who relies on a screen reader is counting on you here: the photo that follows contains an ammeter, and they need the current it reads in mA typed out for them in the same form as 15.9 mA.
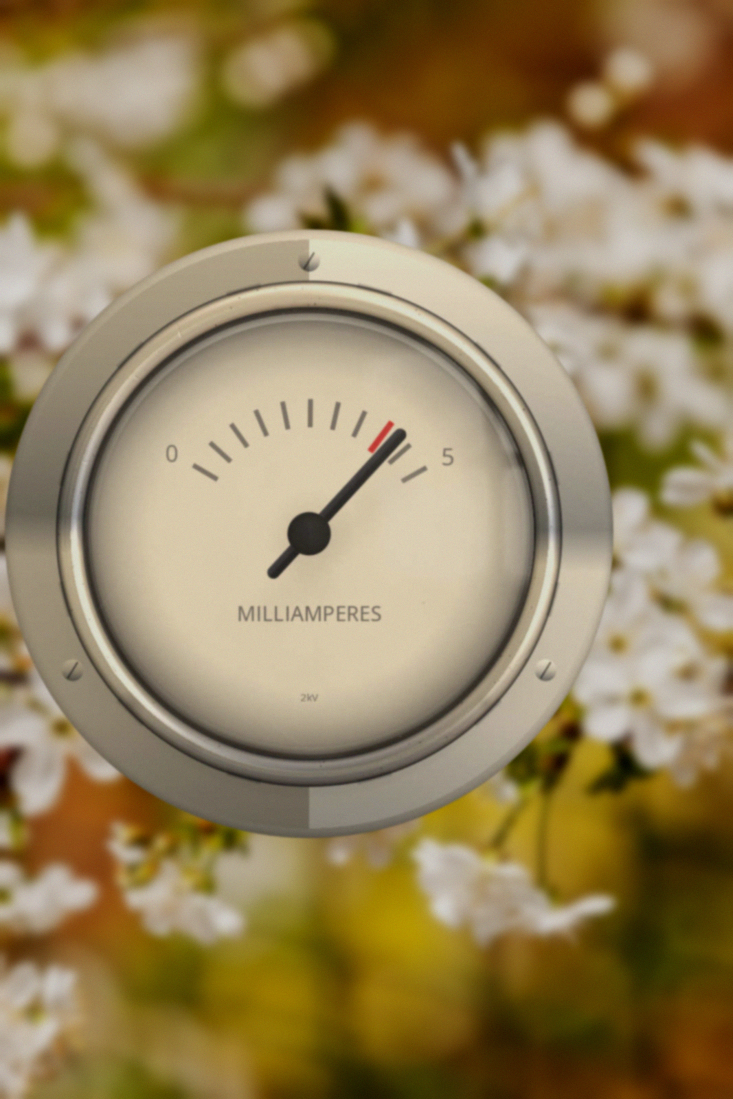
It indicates 4.25 mA
